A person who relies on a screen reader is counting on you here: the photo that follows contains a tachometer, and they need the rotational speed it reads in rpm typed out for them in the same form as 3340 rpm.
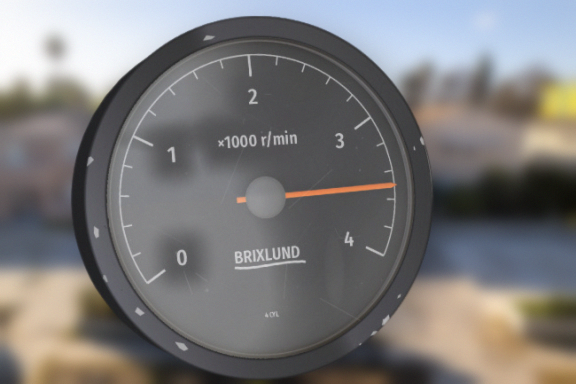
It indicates 3500 rpm
